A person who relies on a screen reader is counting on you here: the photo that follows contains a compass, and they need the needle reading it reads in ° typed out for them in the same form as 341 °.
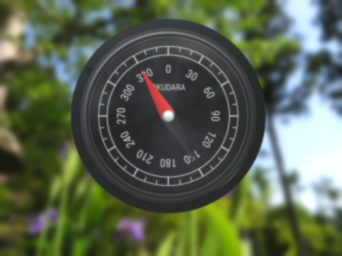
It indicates 330 °
